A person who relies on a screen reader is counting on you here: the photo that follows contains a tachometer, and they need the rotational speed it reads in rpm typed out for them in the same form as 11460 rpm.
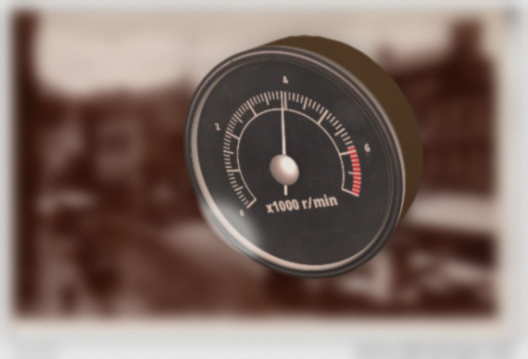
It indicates 4000 rpm
